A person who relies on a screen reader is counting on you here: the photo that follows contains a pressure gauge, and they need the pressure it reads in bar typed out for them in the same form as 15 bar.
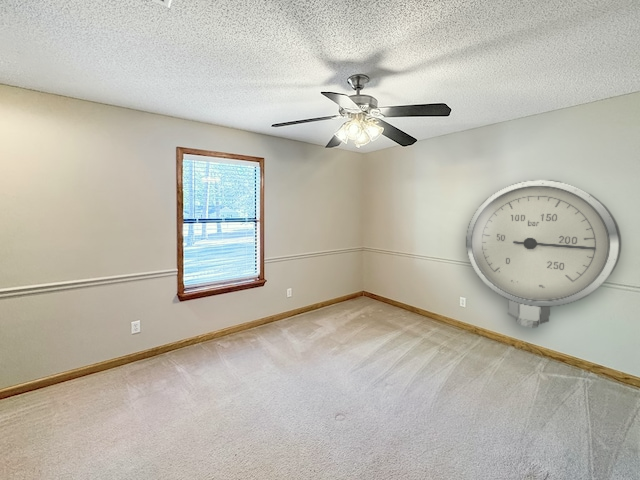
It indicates 210 bar
